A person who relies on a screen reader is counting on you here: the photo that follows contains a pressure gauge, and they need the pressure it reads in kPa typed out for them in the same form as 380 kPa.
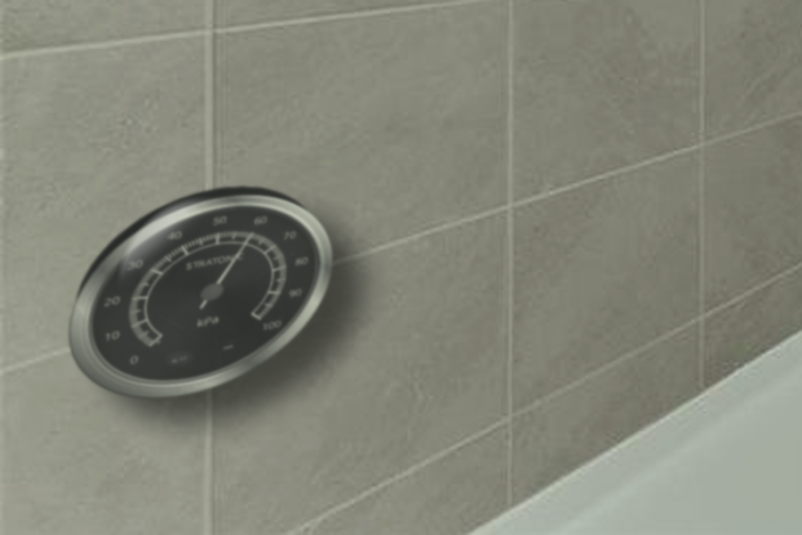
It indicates 60 kPa
